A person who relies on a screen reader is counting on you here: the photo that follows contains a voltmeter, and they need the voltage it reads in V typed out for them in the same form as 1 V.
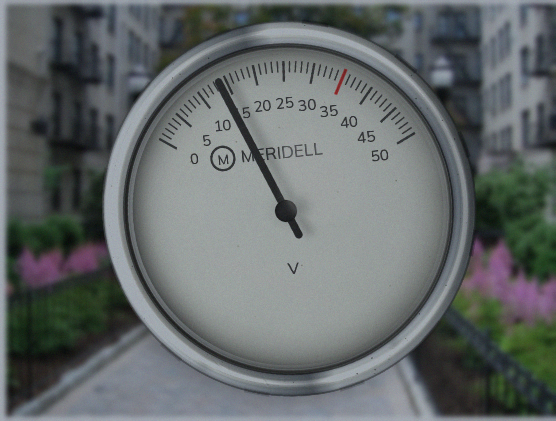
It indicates 14 V
